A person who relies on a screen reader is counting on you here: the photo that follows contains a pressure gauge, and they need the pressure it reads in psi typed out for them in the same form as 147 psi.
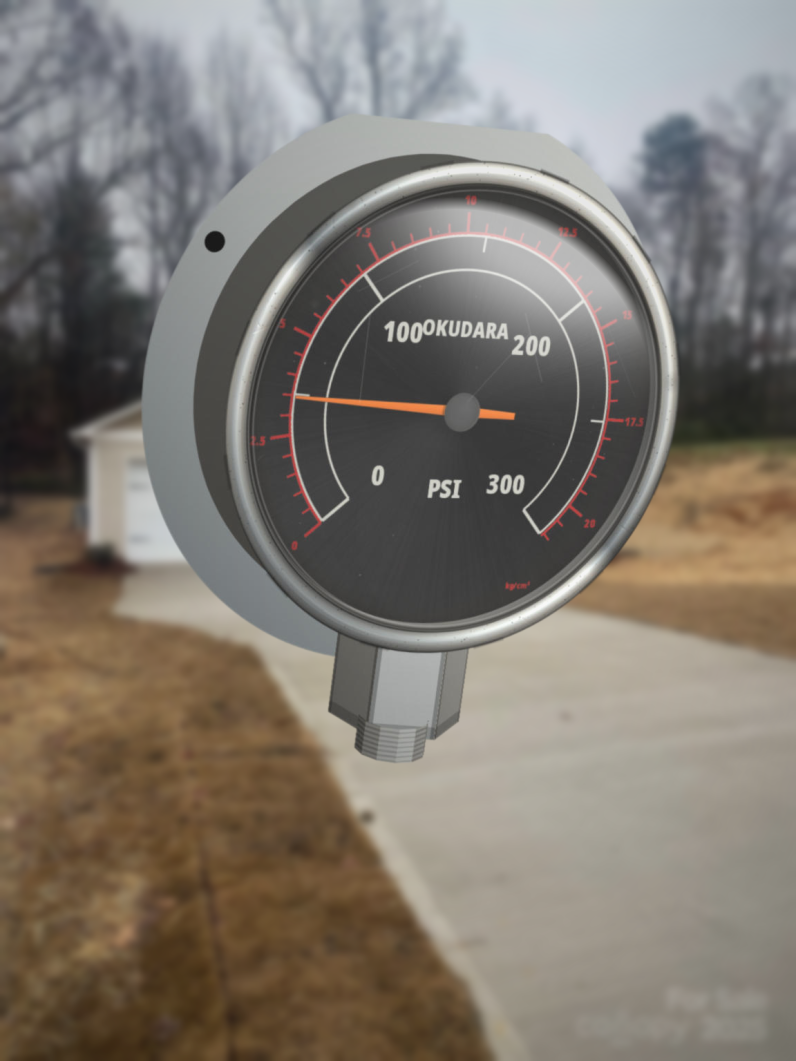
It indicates 50 psi
